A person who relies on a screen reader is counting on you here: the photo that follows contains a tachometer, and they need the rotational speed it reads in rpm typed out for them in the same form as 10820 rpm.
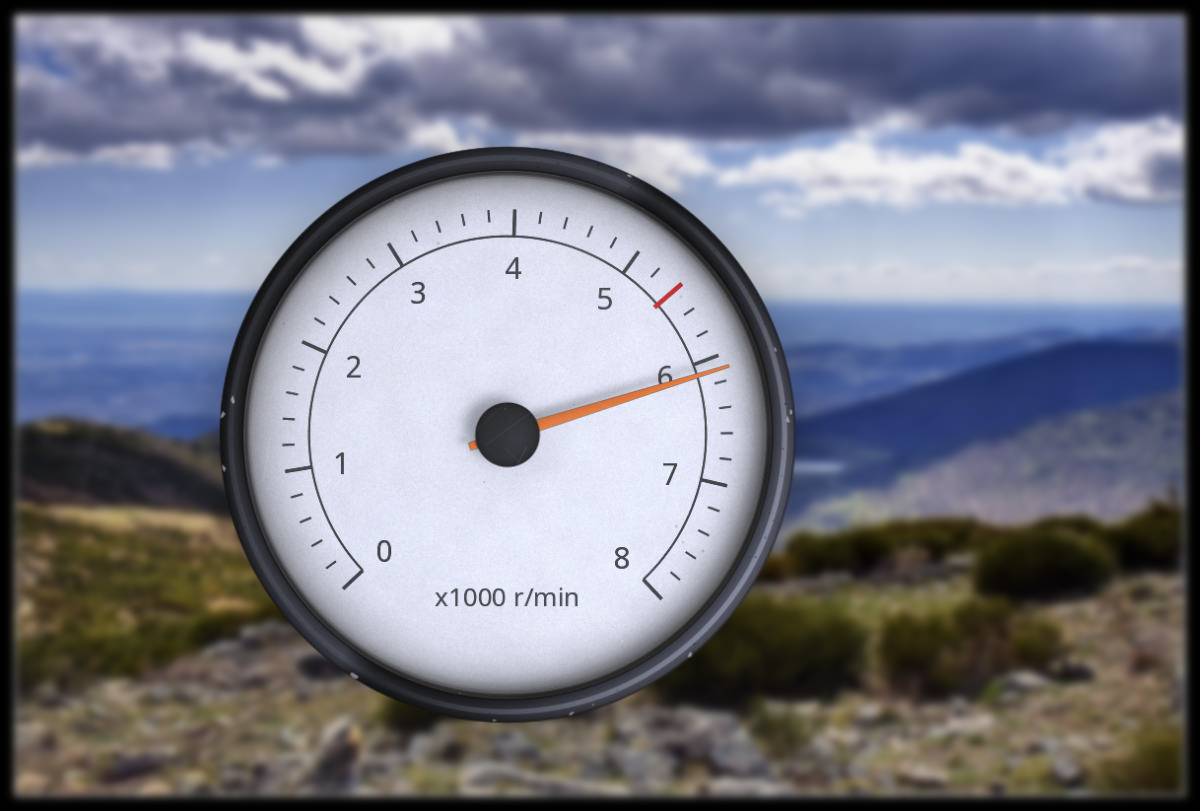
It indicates 6100 rpm
